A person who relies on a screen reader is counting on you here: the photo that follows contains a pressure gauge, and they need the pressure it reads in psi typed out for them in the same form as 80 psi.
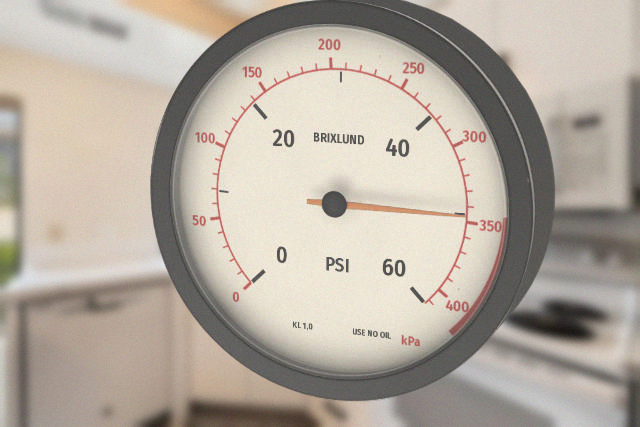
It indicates 50 psi
